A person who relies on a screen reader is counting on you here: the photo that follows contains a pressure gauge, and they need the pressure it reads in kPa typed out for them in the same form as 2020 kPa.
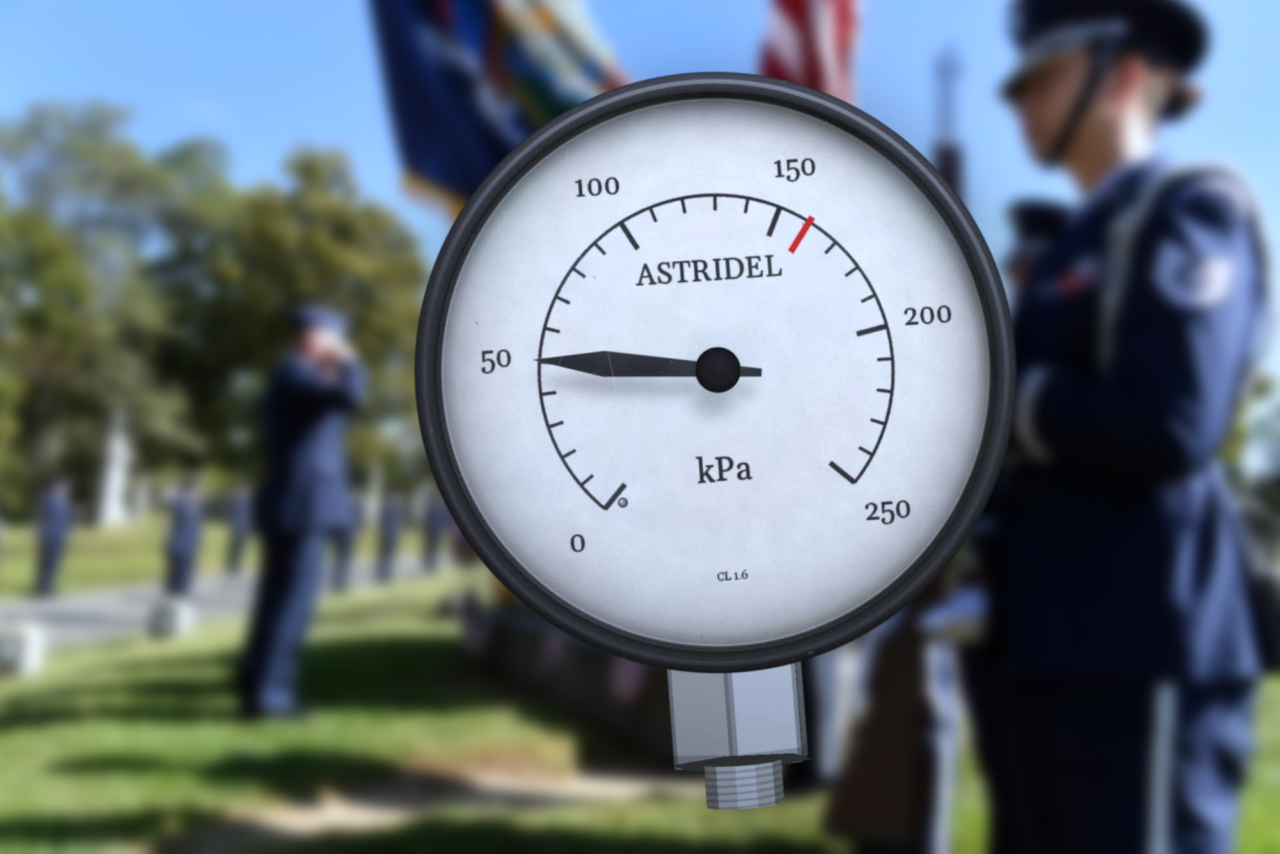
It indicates 50 kPa
